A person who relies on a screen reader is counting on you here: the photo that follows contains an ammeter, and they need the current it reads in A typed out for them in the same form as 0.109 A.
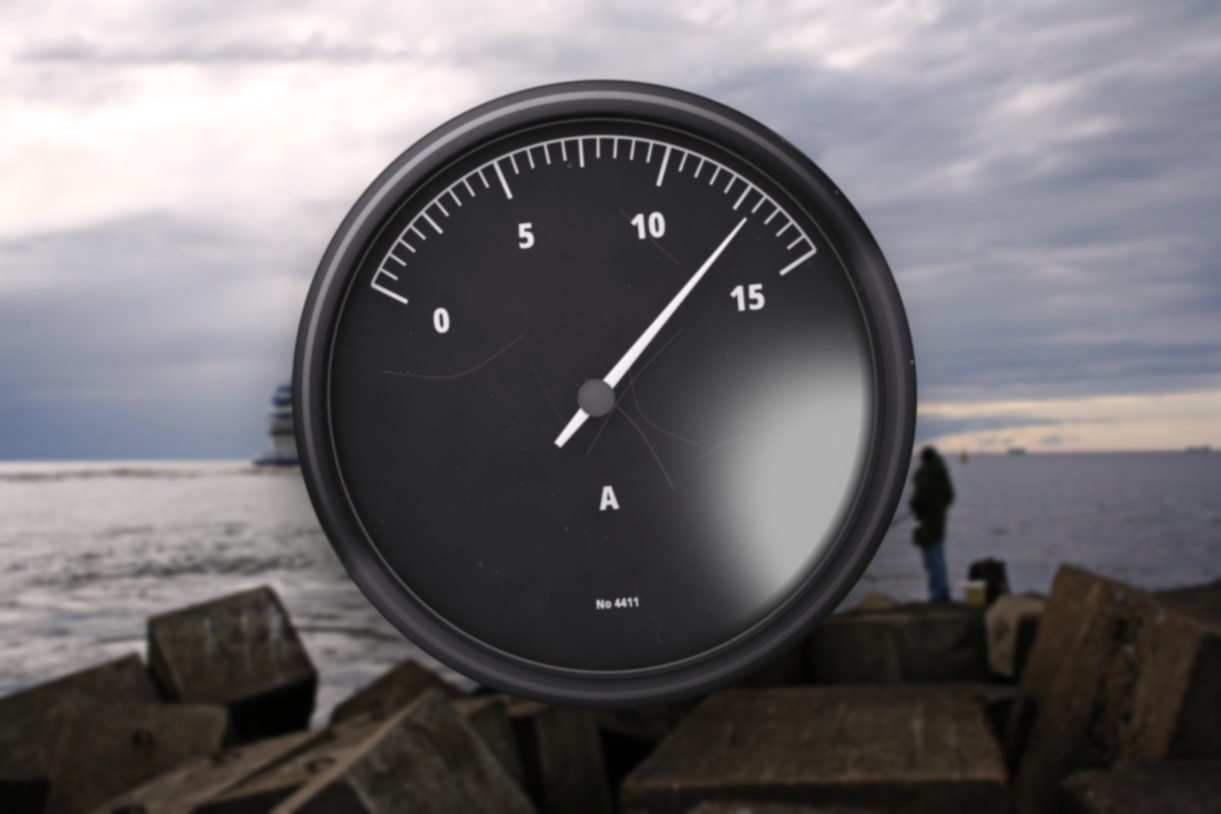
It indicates 13 A
